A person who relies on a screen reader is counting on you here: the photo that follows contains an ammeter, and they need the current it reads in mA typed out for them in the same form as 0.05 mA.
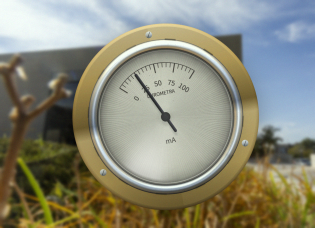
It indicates 25 mA
